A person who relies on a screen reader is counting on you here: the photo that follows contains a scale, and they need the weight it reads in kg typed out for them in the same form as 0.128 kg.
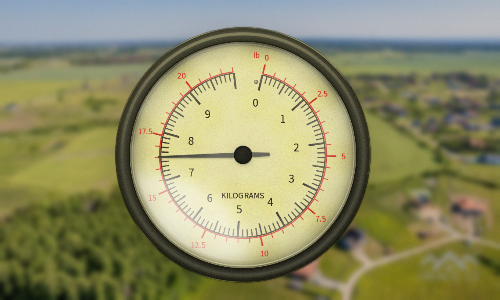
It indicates 7.5 kg
